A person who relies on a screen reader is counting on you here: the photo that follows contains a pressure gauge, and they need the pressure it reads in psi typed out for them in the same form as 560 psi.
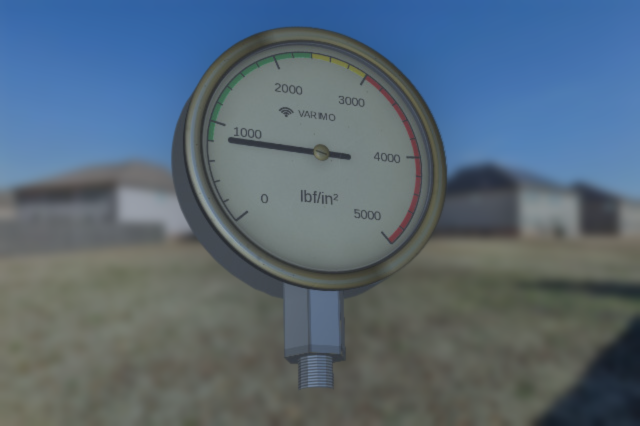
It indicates 800 psi
